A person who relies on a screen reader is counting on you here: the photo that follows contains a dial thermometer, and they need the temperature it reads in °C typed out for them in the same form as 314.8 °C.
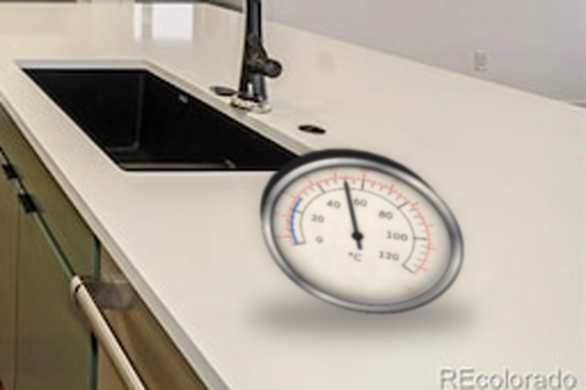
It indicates 52 °C
